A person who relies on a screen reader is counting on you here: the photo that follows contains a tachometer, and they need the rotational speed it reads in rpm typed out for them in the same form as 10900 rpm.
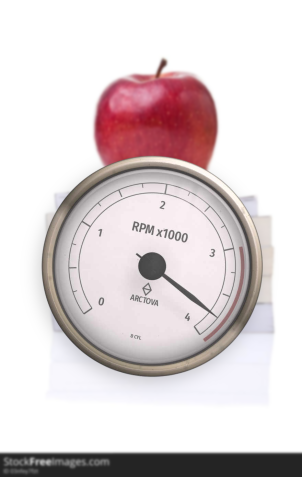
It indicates 3750 rpm
